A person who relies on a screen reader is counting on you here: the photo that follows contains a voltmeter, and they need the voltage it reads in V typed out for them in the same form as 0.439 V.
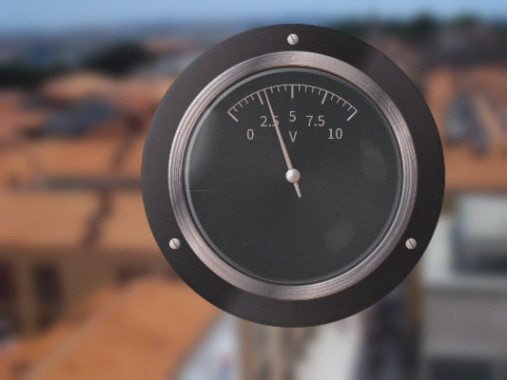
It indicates 3 V
